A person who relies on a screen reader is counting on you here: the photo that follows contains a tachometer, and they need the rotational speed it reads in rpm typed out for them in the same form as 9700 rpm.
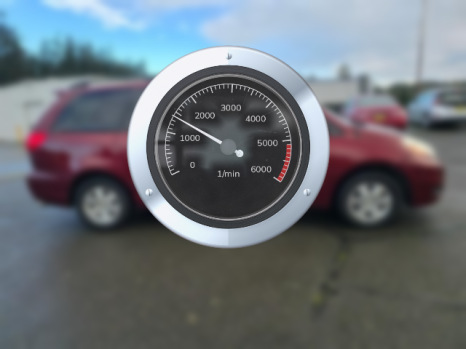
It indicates 1400 rpm
